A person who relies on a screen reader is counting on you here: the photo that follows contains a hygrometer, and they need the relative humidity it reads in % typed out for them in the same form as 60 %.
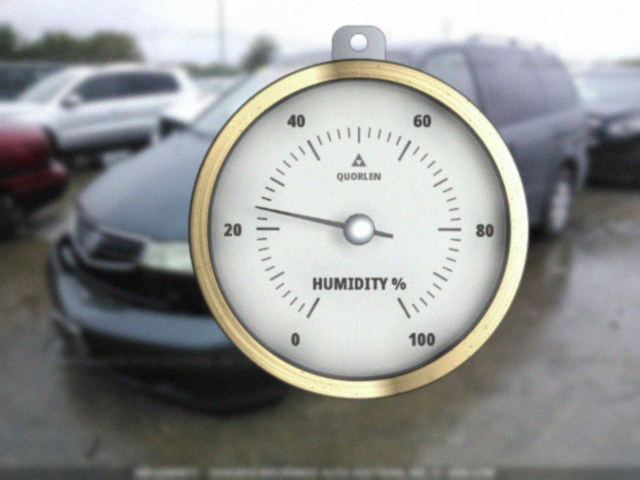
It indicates 24 %
